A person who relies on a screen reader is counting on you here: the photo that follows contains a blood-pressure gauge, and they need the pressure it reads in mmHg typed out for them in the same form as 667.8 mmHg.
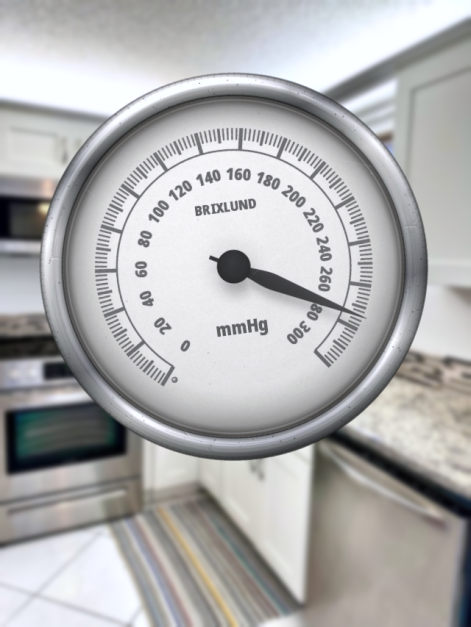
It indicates 274 mmHg
